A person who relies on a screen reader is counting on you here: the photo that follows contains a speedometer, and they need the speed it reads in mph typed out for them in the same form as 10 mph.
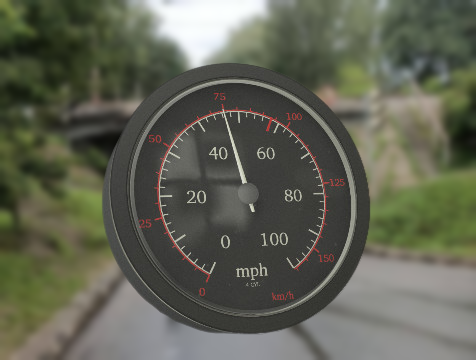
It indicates 46 mph
